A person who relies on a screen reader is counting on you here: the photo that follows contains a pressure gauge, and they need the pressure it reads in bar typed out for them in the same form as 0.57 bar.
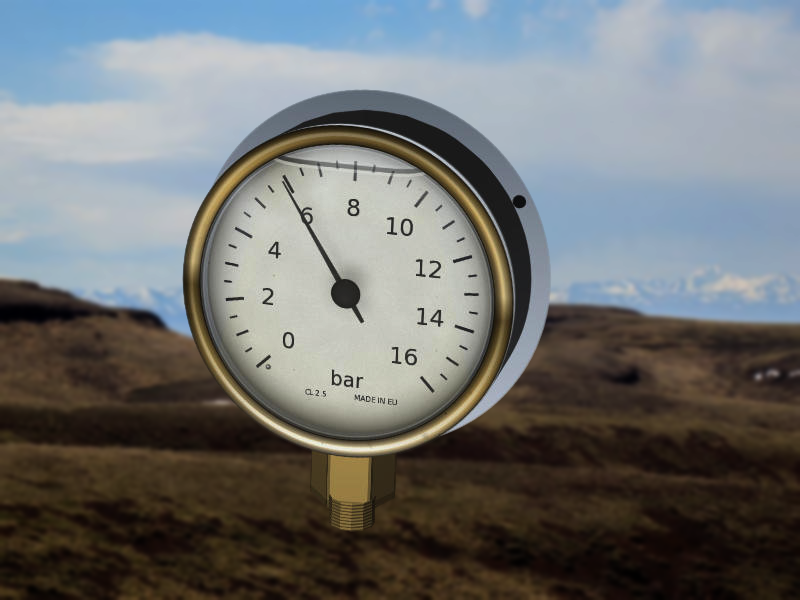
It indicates 6 bar
